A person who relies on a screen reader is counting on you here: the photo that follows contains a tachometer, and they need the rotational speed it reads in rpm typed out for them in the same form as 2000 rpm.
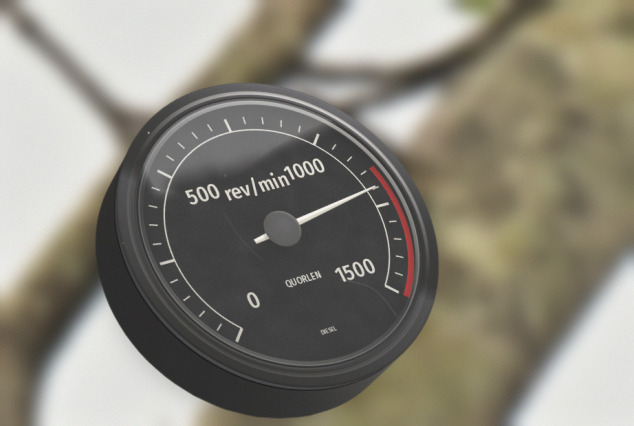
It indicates 1200 rpm
